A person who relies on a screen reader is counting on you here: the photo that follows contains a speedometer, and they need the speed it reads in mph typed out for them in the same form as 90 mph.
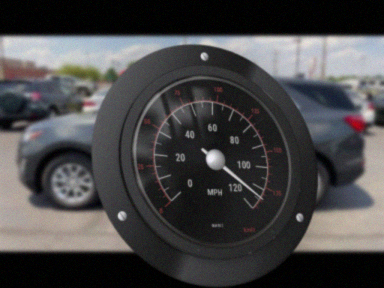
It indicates 115 mph
